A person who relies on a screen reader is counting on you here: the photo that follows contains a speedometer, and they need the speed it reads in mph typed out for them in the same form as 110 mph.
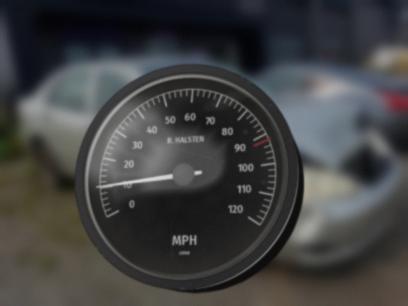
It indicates 10 mph
